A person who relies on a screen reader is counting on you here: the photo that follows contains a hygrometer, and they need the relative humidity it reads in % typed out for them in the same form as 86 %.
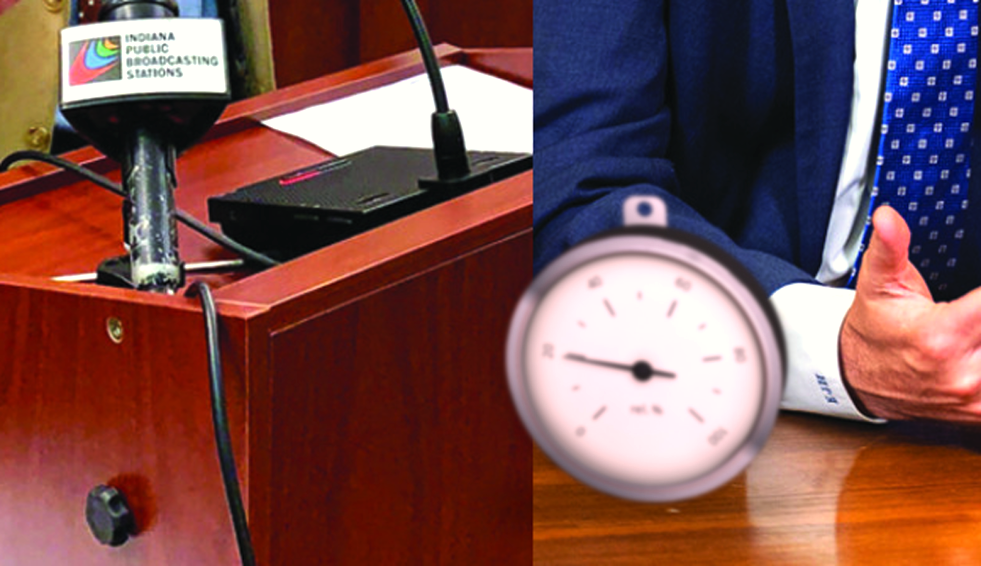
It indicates 20 %
